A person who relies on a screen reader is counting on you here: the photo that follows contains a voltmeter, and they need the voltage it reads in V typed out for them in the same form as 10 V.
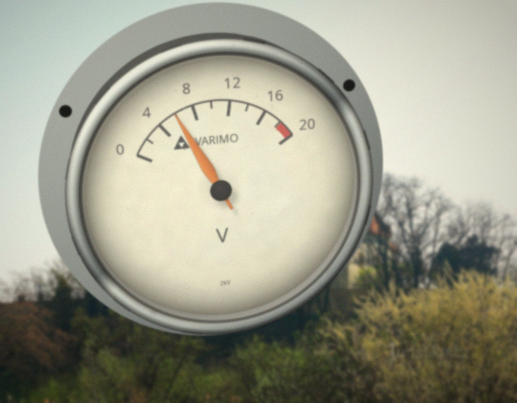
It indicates 6 V
